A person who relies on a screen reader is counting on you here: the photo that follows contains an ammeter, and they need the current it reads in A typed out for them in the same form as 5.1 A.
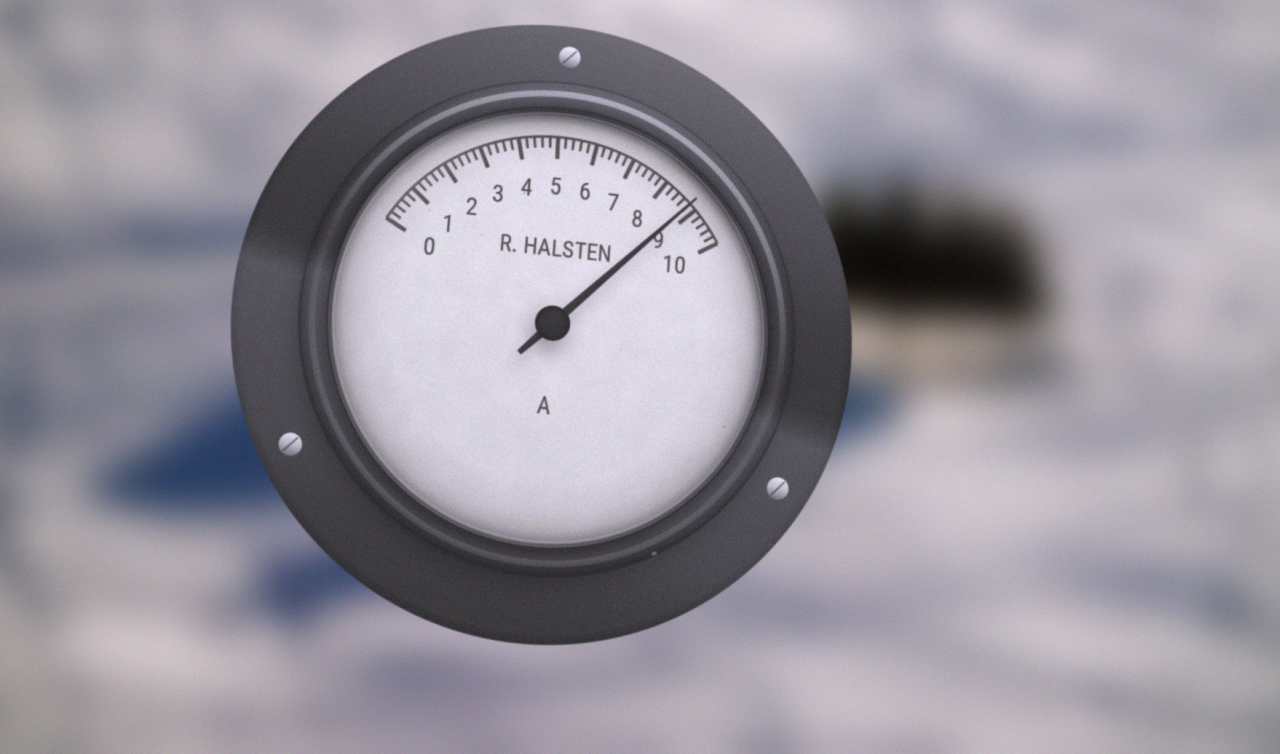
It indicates 8.8 A
